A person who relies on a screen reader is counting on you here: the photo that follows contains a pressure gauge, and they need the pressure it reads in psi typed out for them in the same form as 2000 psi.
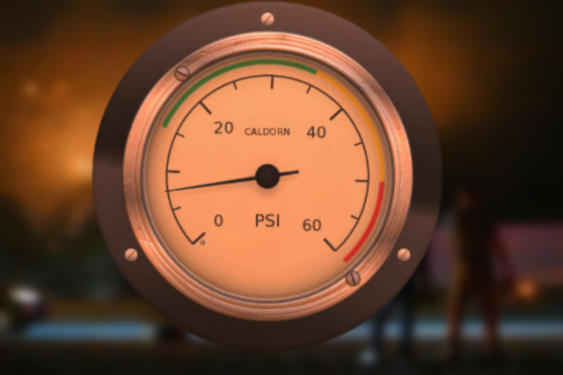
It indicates 7.5 psi
